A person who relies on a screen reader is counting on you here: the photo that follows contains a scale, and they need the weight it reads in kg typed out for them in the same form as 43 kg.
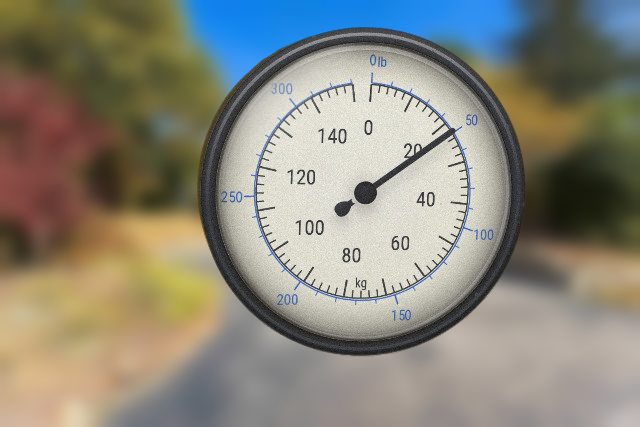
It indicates 22 kg
